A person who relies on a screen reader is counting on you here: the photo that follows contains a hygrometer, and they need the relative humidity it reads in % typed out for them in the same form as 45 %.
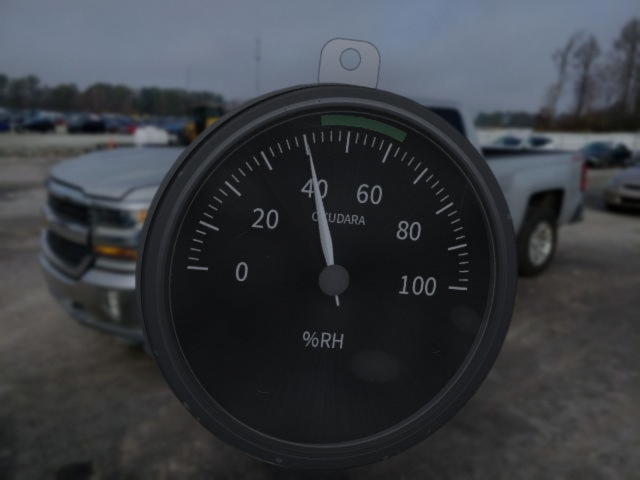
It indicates 40 %
